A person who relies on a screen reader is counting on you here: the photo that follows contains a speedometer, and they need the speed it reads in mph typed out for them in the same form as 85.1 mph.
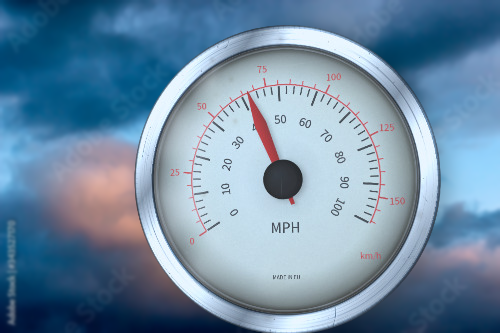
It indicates 42 mph
